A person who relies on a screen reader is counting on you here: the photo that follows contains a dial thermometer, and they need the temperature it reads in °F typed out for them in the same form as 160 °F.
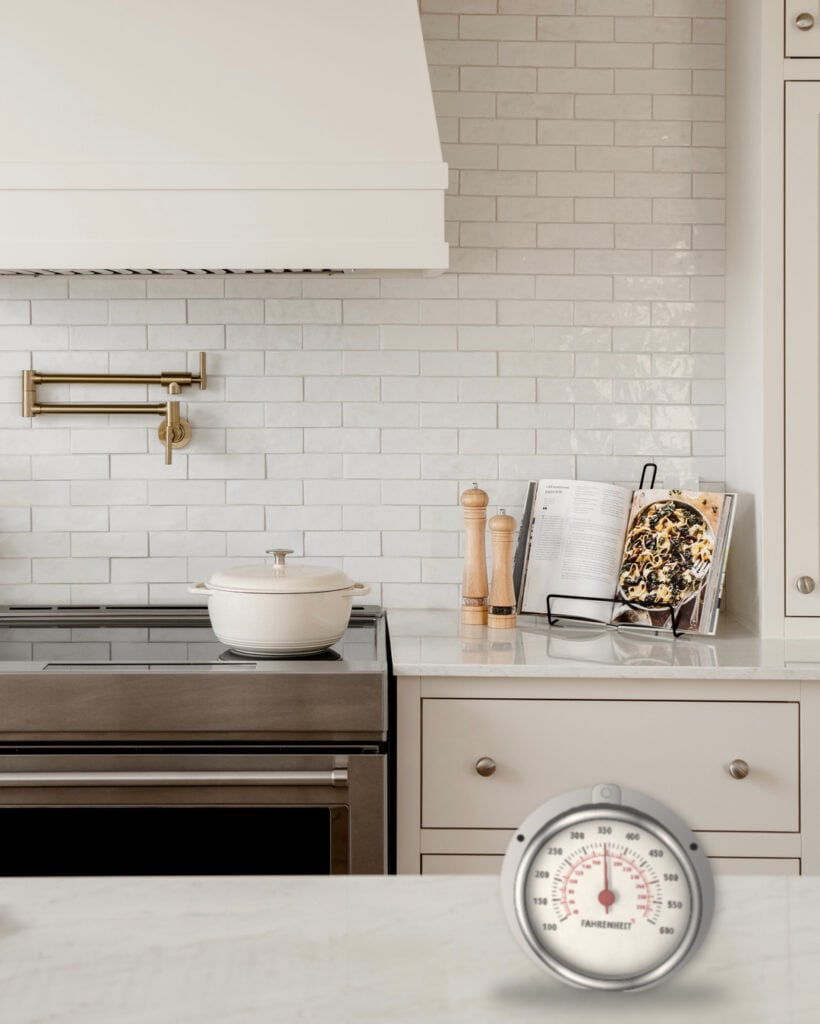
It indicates 350 °F
